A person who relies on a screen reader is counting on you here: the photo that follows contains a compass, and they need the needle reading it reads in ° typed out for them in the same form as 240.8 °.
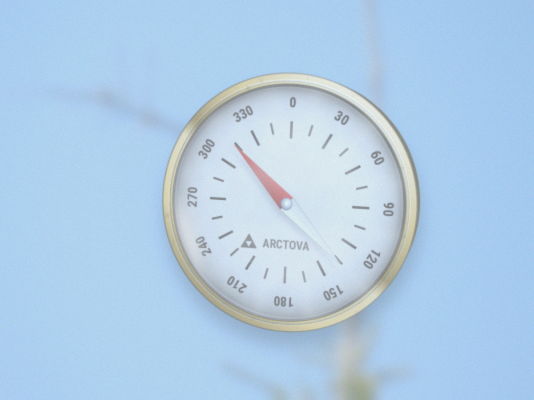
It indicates 315 °
